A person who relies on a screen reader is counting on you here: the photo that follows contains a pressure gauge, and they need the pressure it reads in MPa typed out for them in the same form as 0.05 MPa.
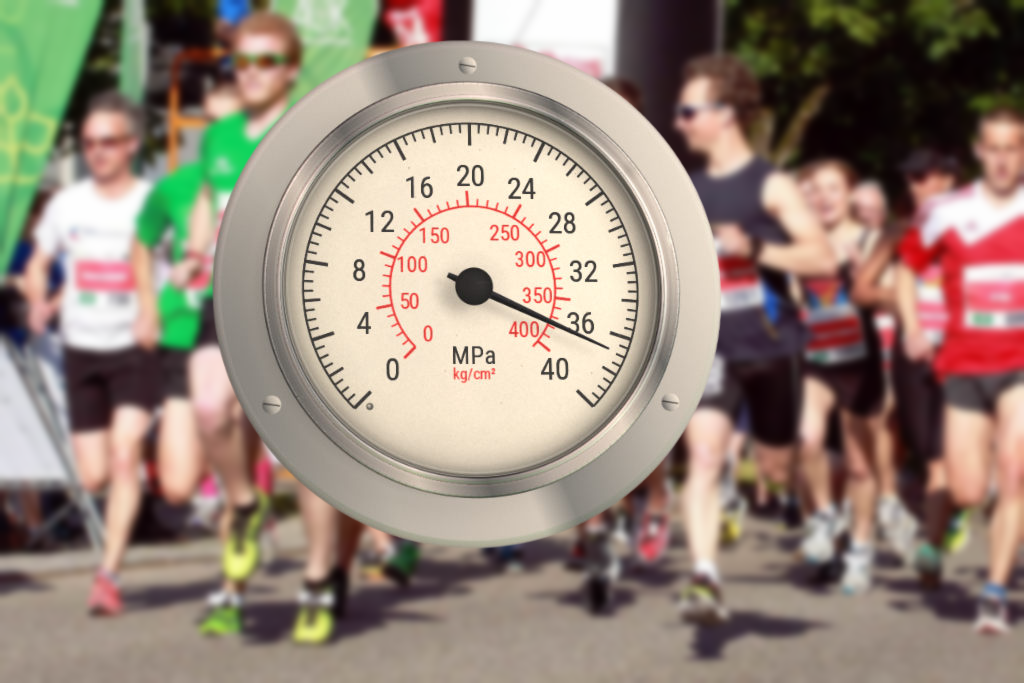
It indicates 37 MPa
